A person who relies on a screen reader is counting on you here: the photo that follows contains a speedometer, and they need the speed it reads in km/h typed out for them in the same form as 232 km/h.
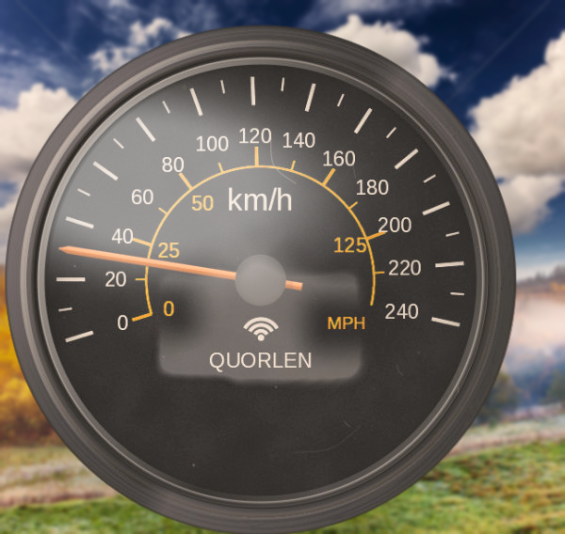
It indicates 30 km/h
